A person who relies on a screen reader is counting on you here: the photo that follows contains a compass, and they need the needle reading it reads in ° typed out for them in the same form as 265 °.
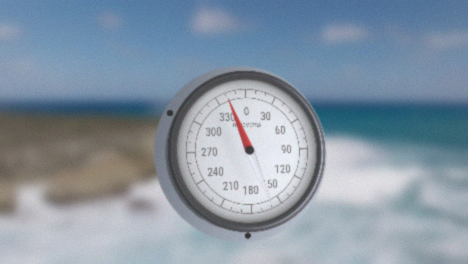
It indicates 340 °
